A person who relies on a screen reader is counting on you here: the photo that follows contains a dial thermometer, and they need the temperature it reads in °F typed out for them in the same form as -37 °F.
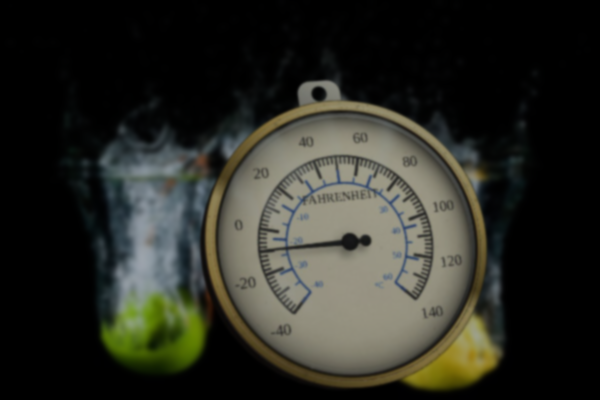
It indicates -10 °F
